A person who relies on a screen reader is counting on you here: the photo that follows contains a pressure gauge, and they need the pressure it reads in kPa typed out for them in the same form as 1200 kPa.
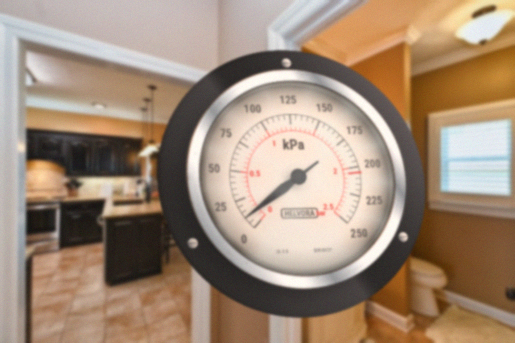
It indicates 10 kPa
